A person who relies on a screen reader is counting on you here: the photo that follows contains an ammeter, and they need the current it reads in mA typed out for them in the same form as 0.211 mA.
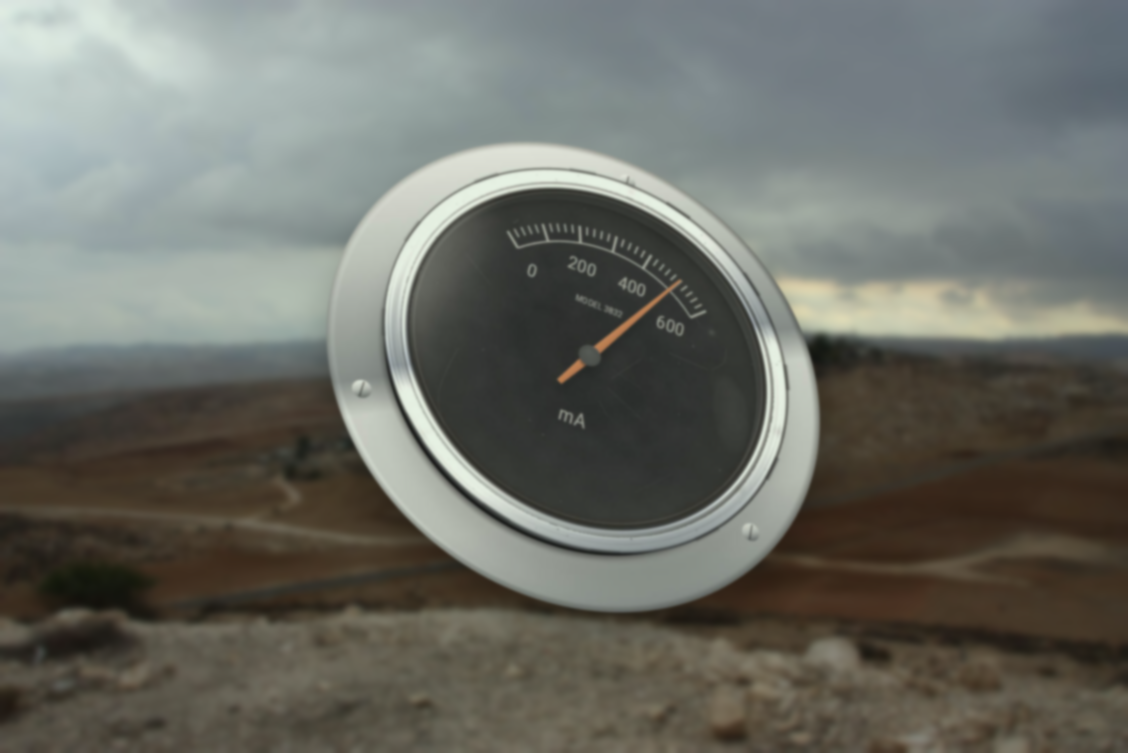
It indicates 500 mA
